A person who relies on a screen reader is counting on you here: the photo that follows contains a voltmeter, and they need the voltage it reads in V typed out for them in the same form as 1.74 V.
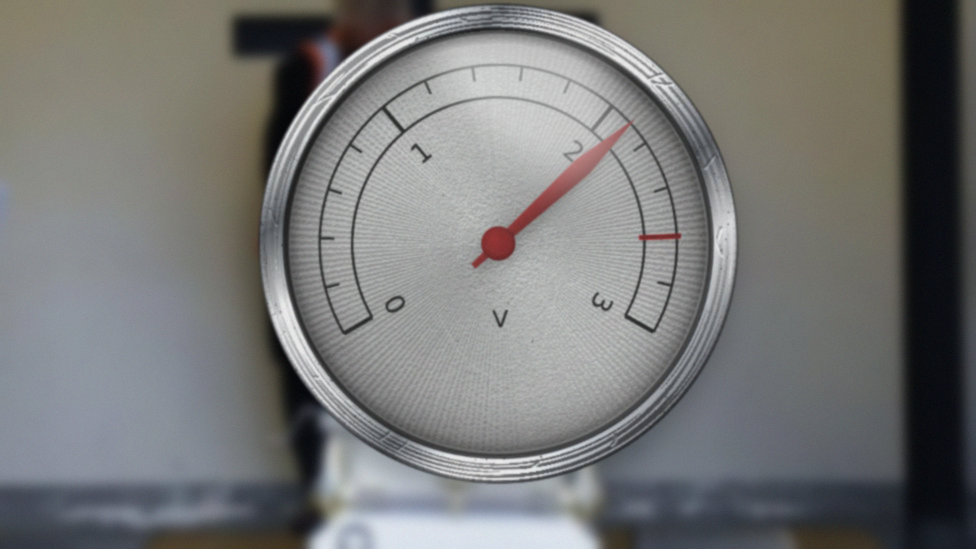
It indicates 2.1 V
